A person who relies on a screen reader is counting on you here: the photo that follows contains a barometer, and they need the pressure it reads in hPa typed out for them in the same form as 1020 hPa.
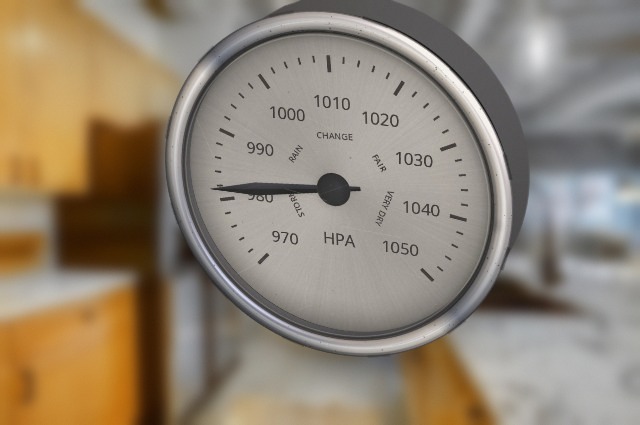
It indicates 982 hPa
